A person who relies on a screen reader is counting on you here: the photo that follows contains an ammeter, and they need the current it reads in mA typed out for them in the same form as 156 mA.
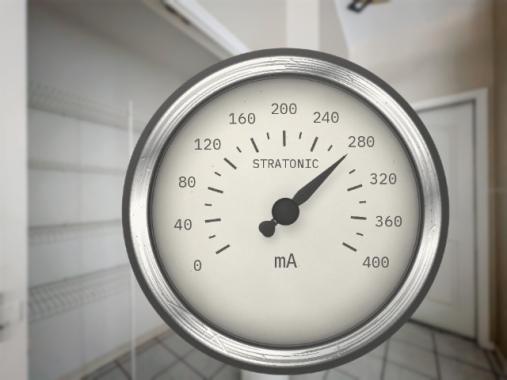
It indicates 280 mA
